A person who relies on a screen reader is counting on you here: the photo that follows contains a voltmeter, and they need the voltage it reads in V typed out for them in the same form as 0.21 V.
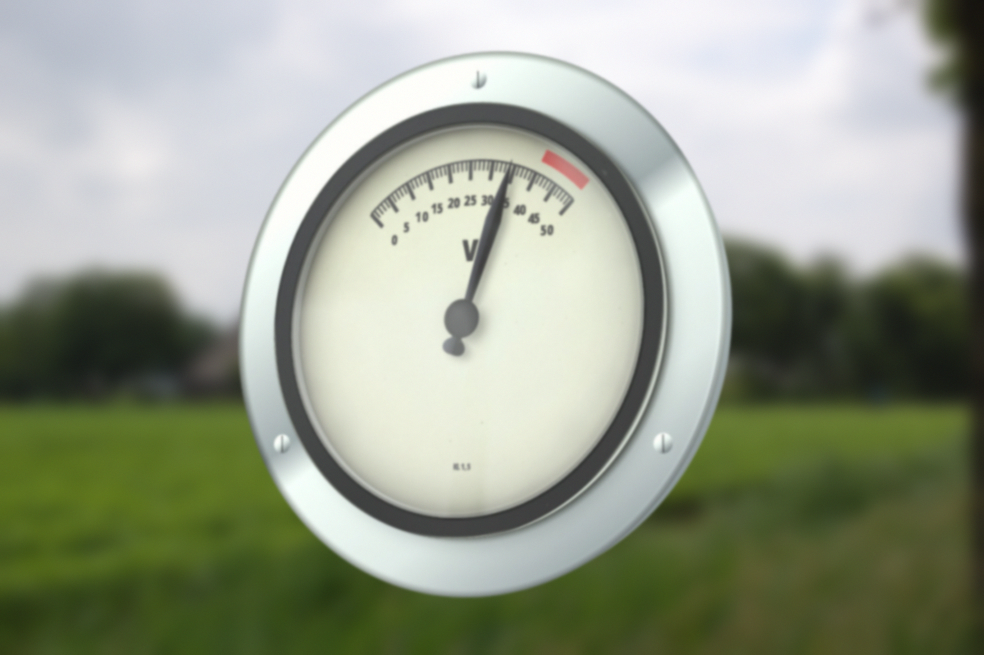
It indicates 35 V
